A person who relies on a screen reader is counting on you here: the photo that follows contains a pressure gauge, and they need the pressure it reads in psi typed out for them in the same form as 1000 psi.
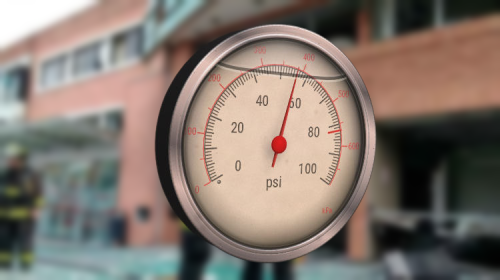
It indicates 55 psi
